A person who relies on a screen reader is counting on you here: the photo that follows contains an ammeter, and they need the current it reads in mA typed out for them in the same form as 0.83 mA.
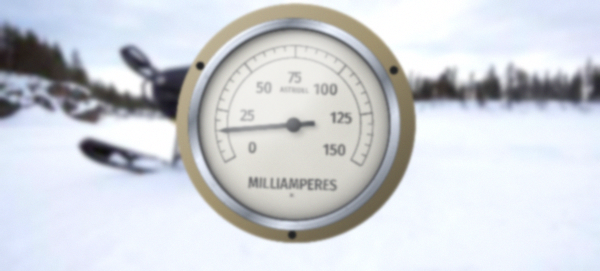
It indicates 15 mA
